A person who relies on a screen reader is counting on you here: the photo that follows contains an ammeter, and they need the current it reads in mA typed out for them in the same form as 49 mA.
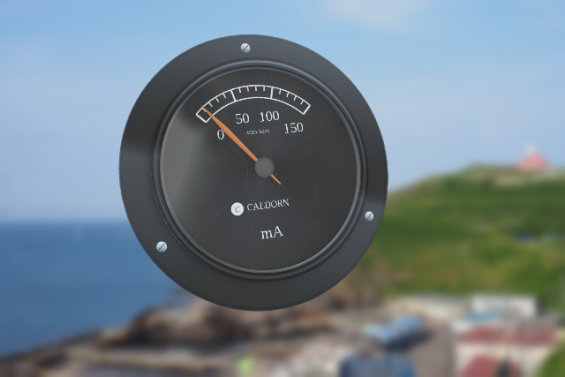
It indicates 10 mA
